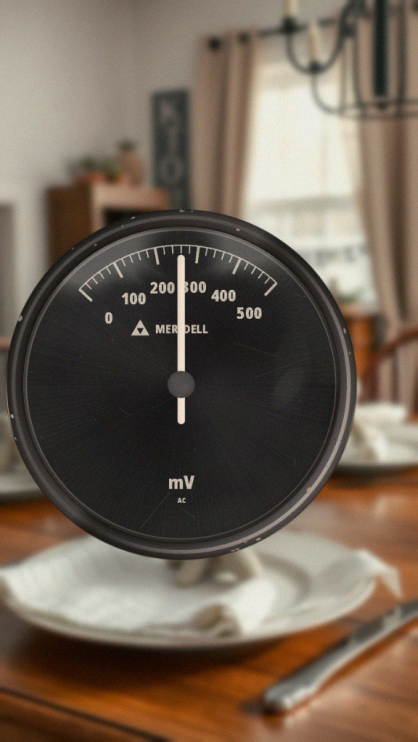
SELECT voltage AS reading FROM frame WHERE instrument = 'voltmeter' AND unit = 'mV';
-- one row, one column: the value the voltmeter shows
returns 260 mV
